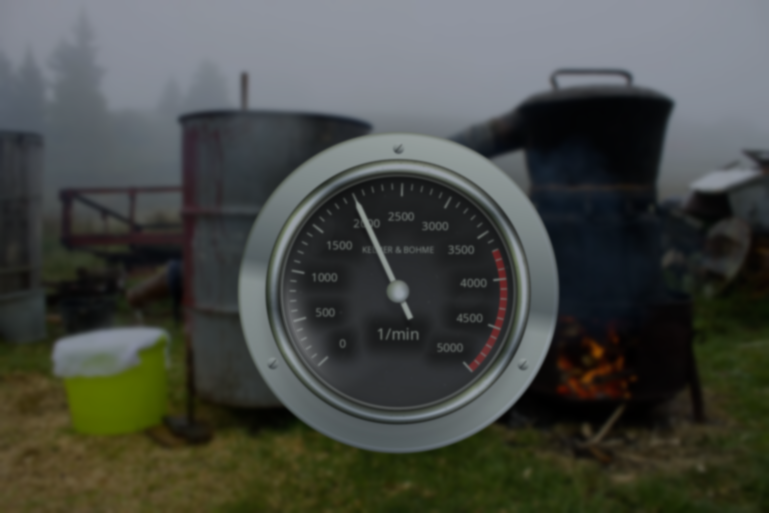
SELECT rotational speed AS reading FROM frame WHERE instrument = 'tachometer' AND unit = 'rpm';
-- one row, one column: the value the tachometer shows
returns 2000 rpm
